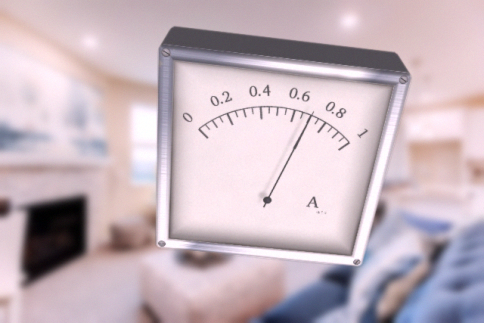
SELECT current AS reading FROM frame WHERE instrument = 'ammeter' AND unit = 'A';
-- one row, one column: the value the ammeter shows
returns 0.7 A
